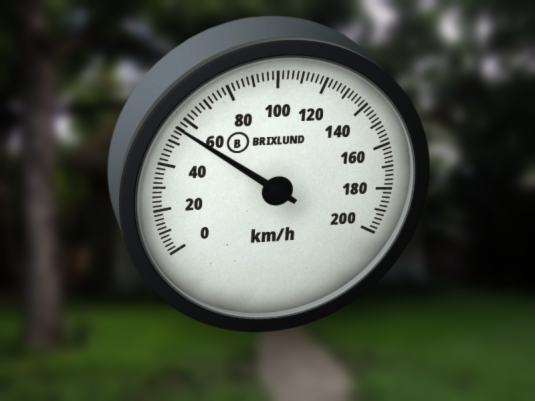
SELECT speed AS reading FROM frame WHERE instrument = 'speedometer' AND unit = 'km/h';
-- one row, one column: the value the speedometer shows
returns 56 km/h
